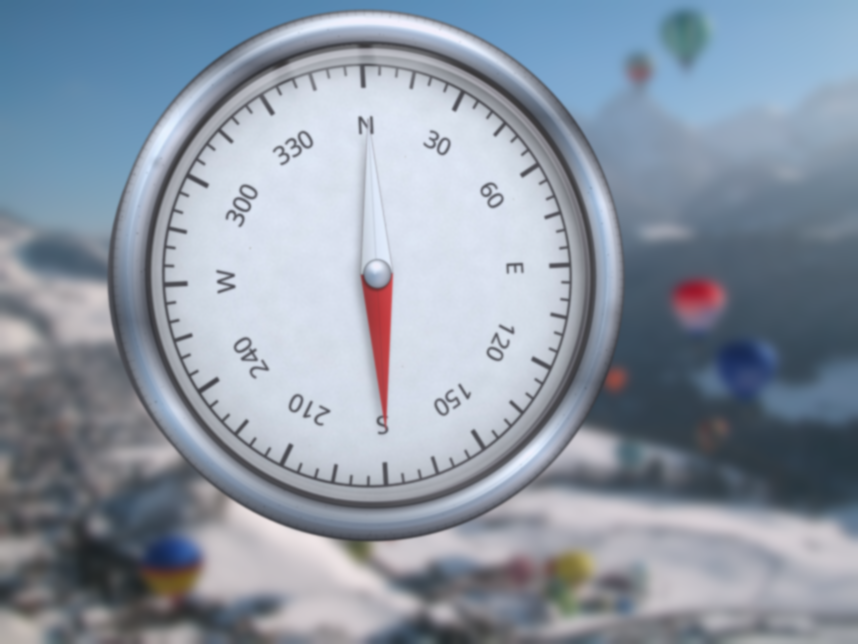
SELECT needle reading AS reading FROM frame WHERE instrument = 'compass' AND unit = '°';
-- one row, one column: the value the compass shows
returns 180 °
